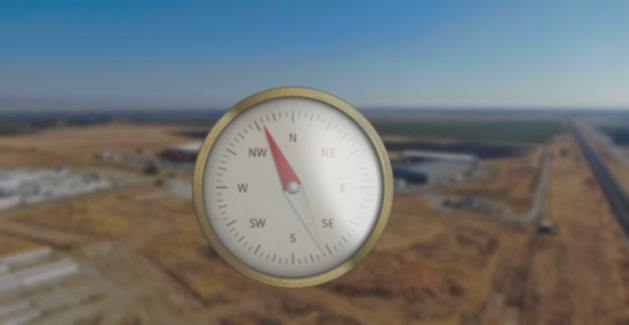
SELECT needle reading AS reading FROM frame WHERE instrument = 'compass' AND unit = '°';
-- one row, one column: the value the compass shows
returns 335 °
